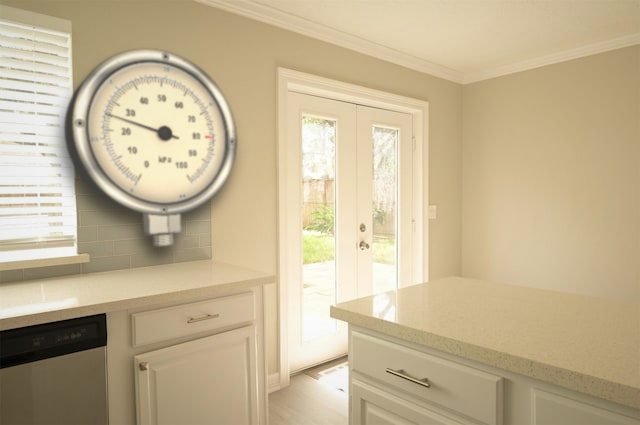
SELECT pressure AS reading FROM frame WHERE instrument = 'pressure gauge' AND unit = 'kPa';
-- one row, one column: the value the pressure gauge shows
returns 25 kPa
